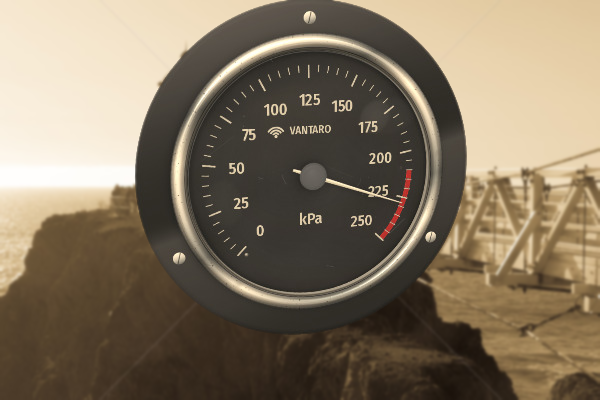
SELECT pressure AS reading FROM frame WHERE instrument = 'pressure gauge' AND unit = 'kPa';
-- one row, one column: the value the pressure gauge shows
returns 227.5 kPa
